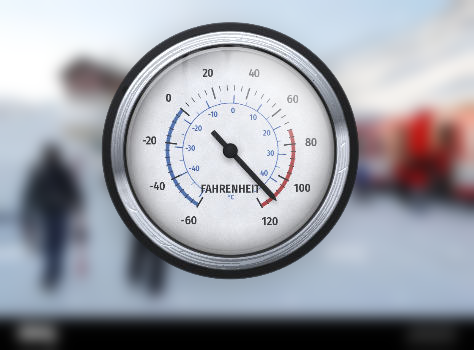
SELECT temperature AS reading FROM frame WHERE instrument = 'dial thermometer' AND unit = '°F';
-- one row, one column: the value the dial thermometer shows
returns 112 °F
